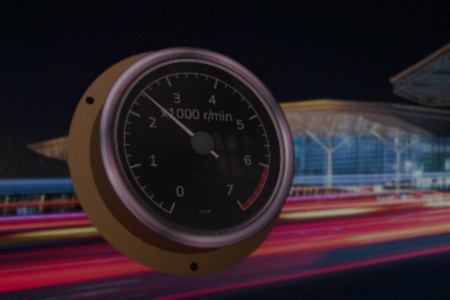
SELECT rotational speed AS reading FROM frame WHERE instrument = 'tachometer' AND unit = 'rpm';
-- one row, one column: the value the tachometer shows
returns 2400 rpm
